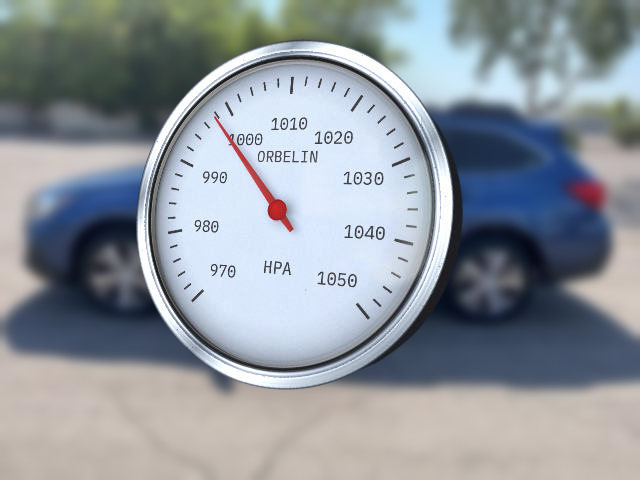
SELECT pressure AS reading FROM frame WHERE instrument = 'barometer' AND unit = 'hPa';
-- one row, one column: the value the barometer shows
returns 998 hPa
